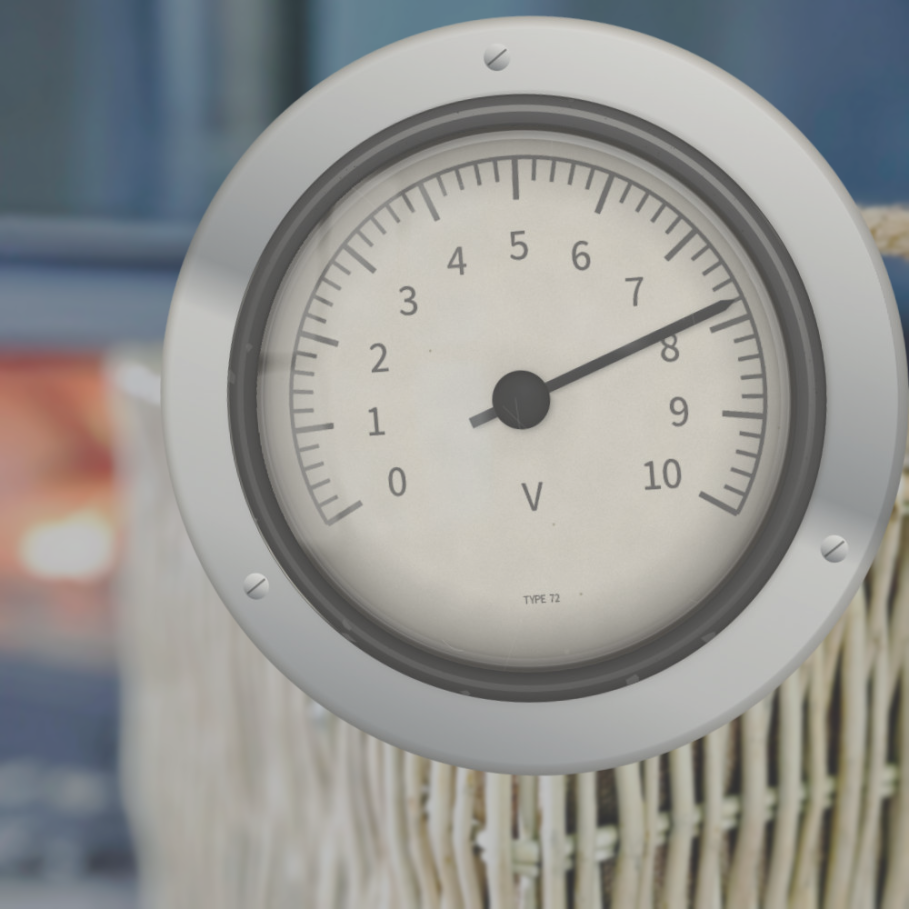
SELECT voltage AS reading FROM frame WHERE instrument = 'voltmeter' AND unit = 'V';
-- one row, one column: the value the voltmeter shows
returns 7.8 V
